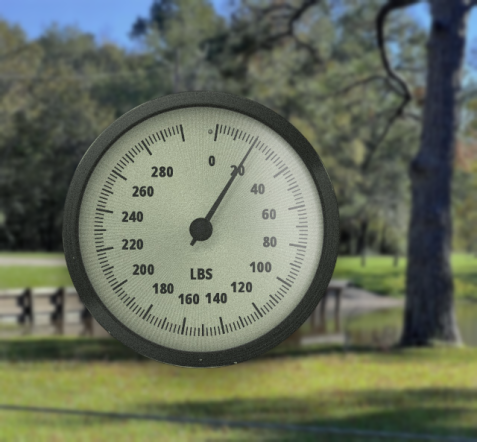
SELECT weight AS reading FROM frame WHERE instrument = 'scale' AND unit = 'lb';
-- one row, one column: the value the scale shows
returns 20 lb
